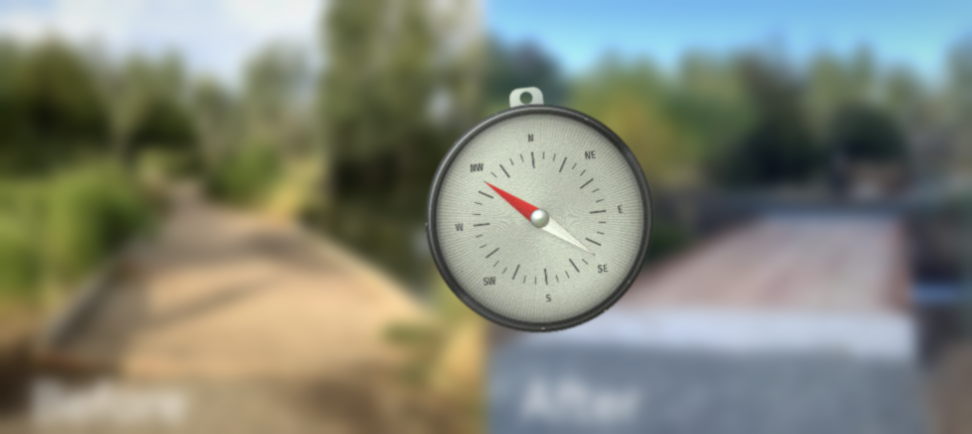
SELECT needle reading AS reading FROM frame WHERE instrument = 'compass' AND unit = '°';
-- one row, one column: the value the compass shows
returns 310 °
